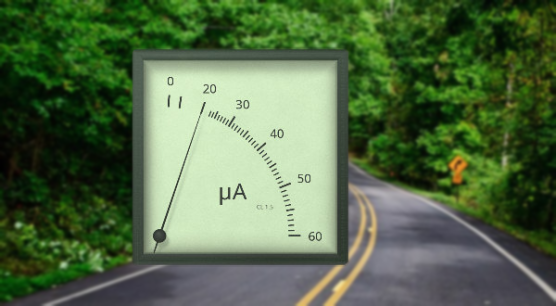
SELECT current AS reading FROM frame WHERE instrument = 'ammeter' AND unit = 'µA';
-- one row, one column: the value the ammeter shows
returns 20 µA
